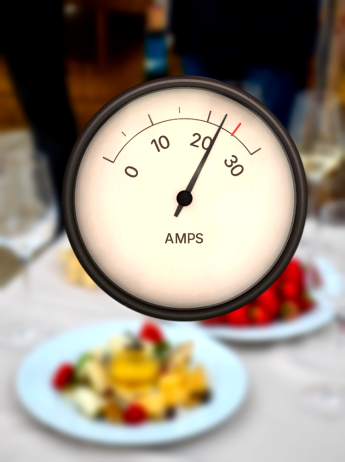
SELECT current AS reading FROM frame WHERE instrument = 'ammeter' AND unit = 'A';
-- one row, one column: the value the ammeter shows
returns 22.5 A
